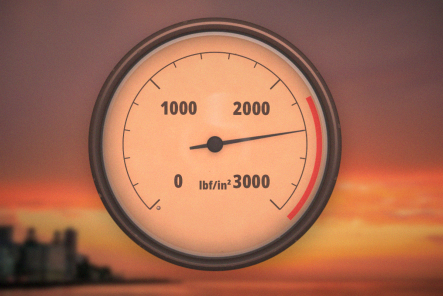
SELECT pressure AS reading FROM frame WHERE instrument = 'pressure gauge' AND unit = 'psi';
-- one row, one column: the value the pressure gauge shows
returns 2400 psi
